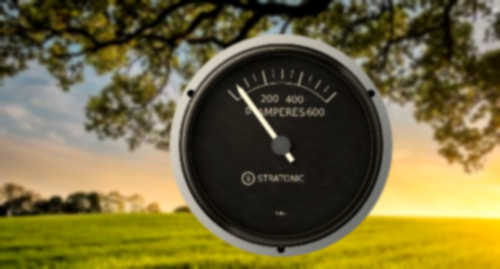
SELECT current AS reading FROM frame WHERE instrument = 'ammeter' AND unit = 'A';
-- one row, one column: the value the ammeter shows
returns 50 A
